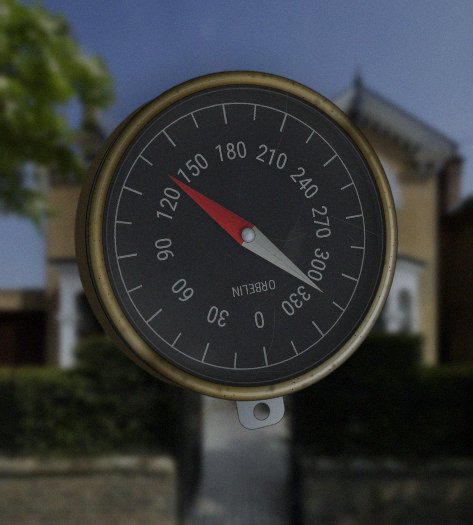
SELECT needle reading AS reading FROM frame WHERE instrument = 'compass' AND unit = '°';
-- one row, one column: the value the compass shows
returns 135 °
